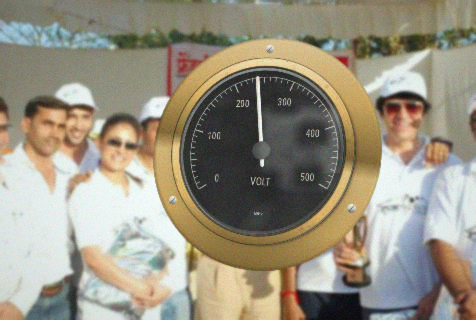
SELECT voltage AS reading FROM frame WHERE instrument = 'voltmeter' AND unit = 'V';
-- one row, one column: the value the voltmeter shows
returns 240 V
